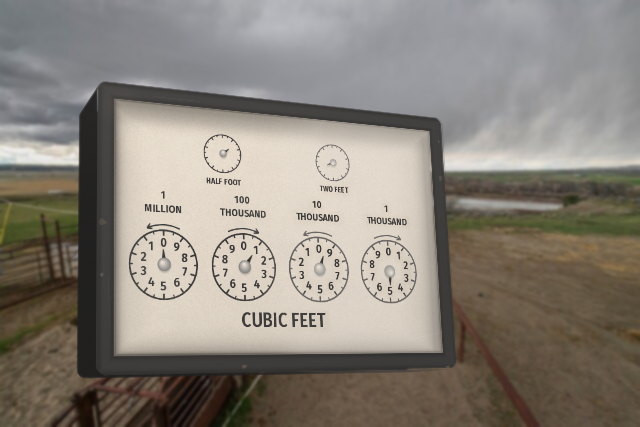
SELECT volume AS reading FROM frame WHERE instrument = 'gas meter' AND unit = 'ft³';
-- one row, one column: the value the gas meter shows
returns 9500 ft³
